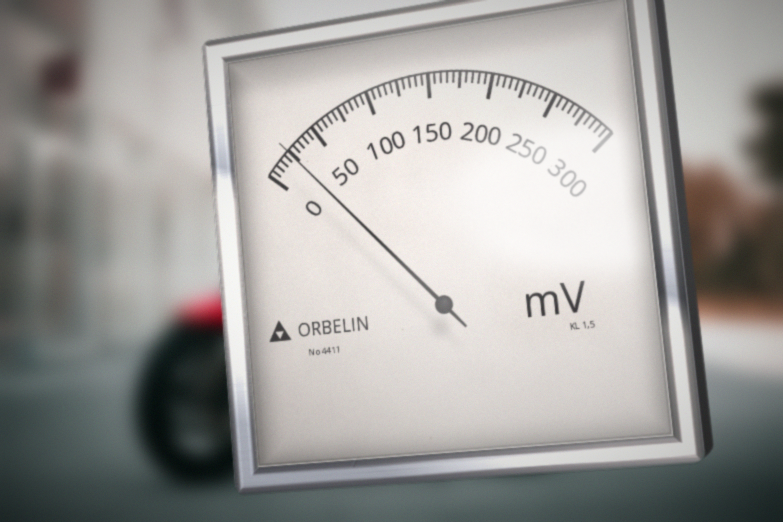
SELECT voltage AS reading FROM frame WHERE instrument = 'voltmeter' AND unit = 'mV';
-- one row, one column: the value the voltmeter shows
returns 25 mV
